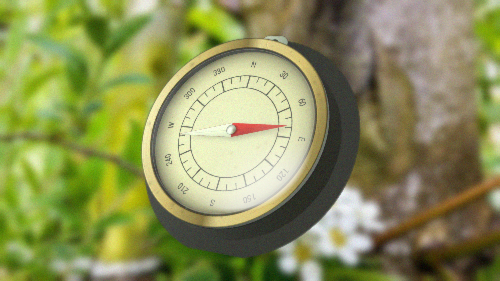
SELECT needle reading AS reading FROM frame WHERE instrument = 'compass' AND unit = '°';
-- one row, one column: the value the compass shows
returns 80 °
